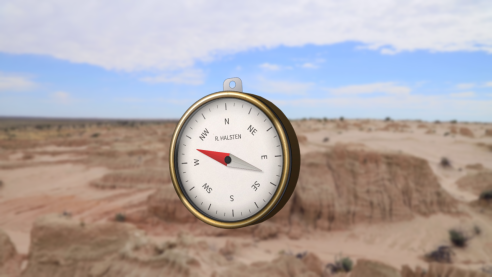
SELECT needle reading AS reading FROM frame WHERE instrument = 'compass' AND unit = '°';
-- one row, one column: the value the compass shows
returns 290 °
